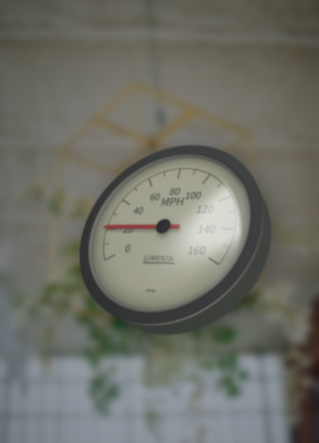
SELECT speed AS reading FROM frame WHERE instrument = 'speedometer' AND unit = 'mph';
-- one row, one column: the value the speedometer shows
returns 20 mph
